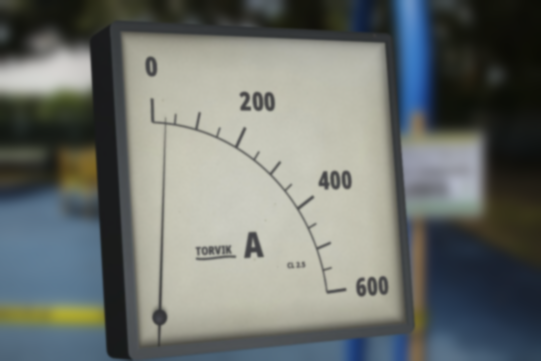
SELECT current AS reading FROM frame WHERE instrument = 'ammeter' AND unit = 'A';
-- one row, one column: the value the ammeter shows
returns 25 A
